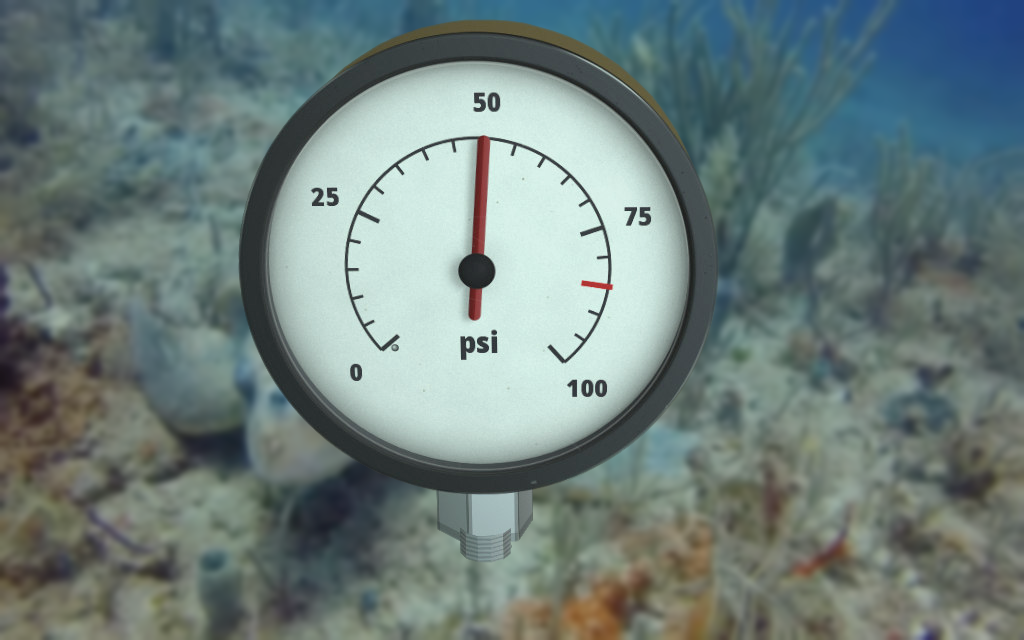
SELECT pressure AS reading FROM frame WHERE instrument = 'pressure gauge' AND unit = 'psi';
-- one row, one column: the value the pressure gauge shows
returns 50 psi
